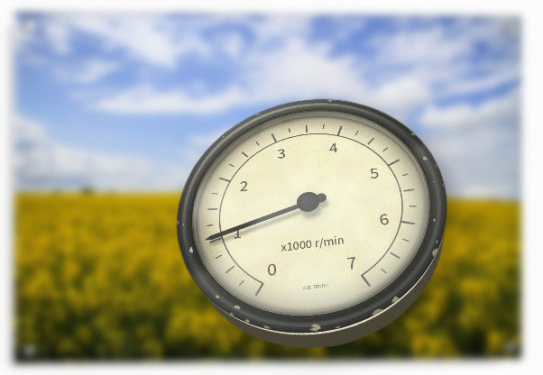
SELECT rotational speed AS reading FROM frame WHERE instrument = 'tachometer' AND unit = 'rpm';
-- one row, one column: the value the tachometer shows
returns 1000 rpm
